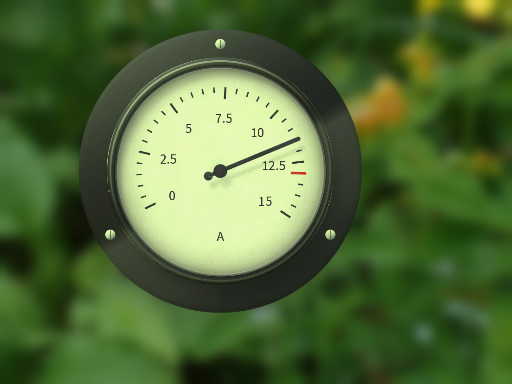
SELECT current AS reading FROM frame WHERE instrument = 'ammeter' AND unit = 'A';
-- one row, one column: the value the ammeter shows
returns 11.5 A
